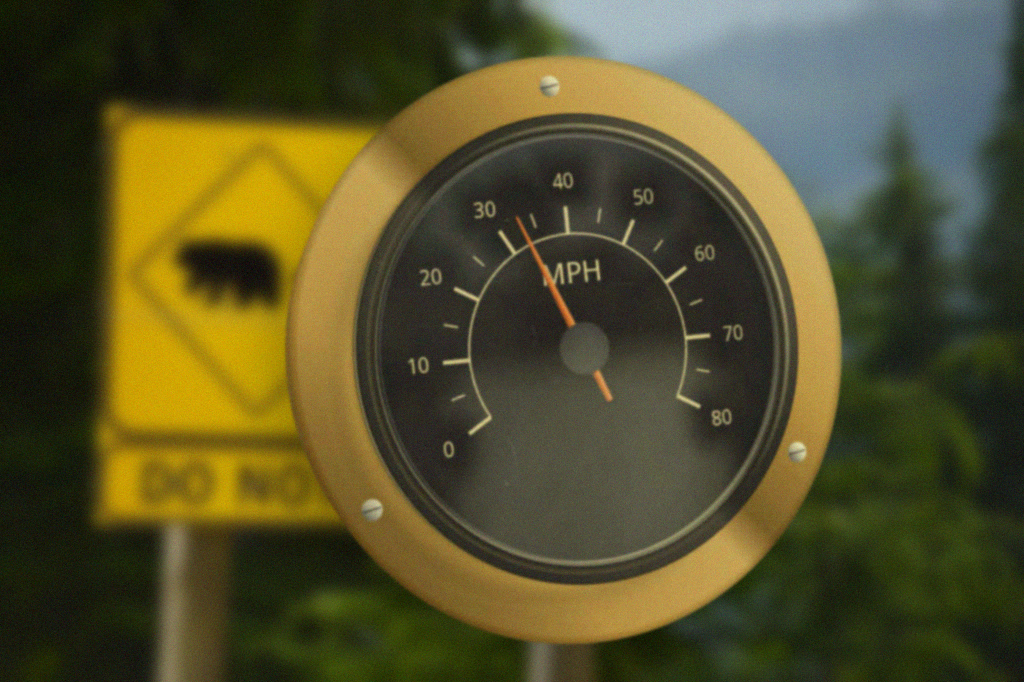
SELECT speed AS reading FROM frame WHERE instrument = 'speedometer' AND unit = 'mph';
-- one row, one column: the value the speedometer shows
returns 32.5 mph
